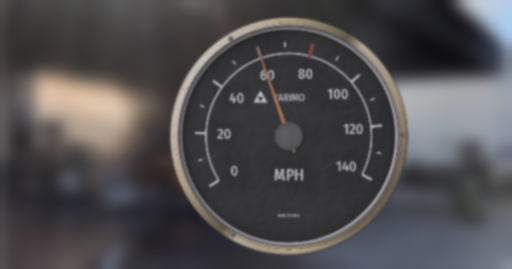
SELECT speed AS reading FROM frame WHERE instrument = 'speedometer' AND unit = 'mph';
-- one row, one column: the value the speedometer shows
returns 60 mph
